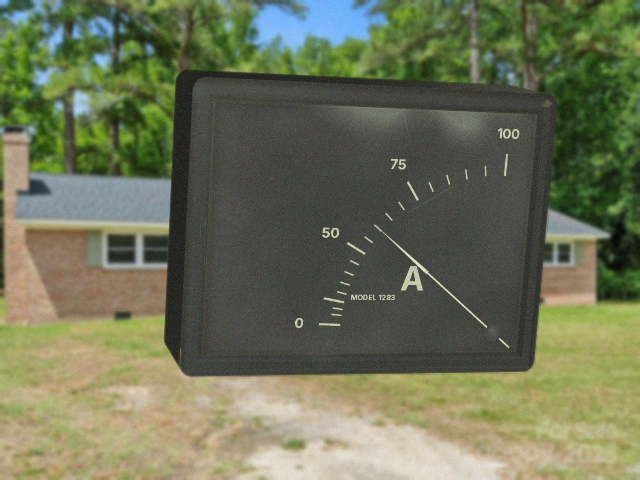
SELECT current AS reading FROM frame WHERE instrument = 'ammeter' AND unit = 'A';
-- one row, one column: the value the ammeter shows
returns 60 A
